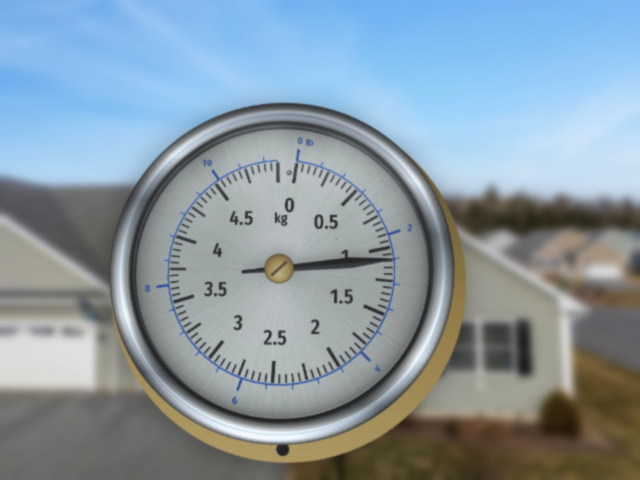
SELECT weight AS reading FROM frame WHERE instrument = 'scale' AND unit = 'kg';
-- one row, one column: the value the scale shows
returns 1.1 kg
